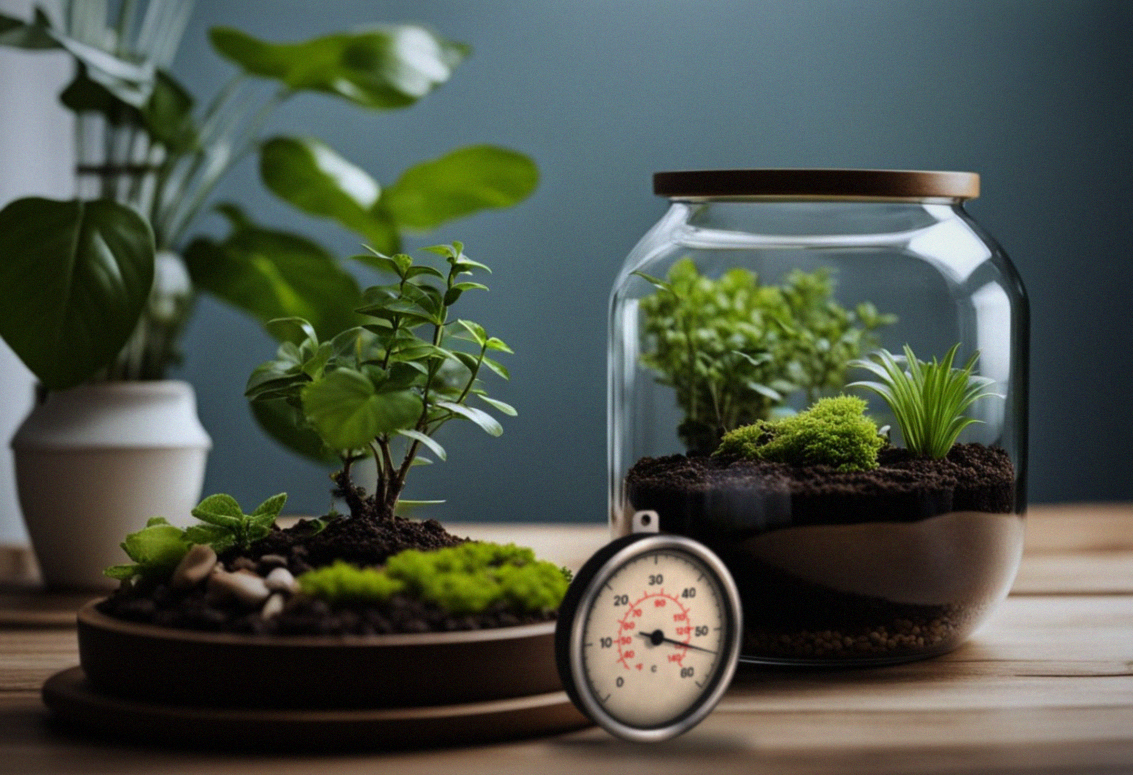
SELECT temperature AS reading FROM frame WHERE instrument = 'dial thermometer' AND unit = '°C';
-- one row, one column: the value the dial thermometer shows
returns 54 °C
